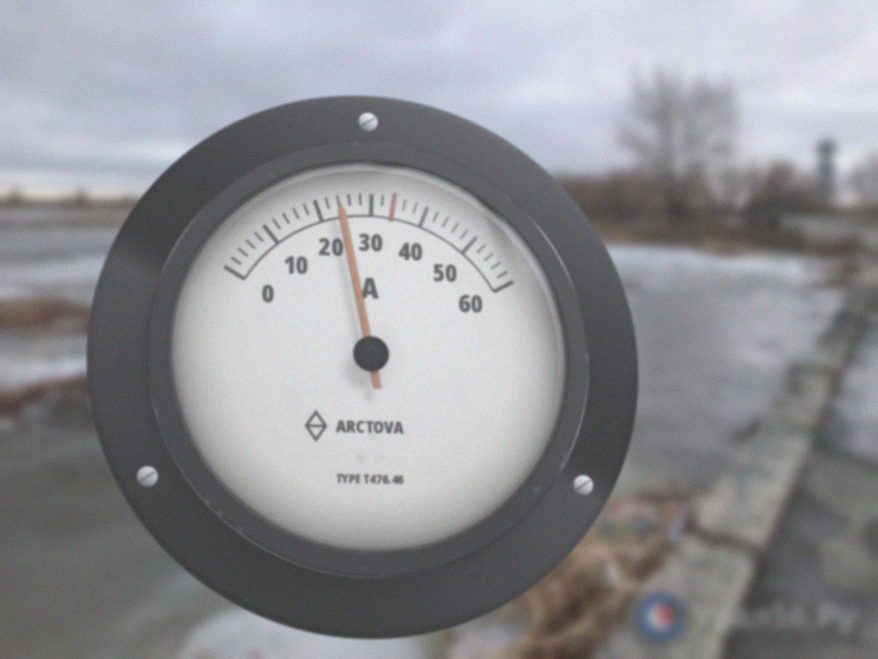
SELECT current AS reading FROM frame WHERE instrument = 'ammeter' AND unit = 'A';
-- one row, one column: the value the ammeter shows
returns 24 A
